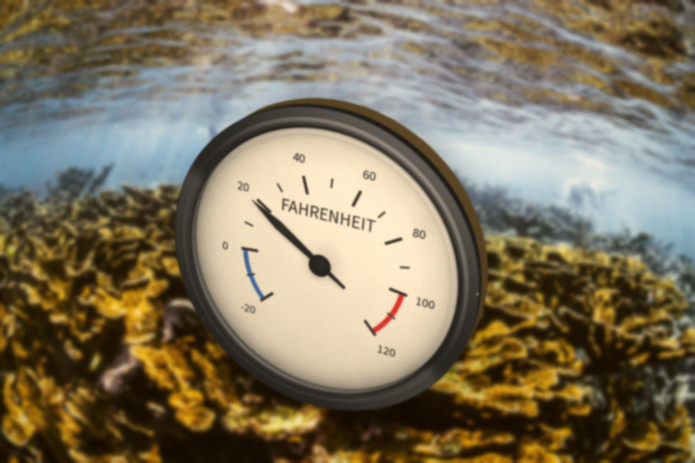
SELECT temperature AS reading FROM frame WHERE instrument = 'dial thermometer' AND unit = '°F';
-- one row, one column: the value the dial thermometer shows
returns 20 °F
